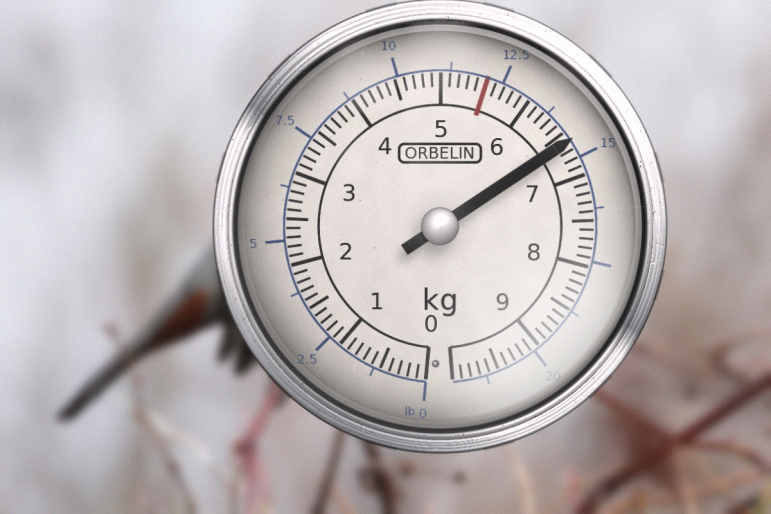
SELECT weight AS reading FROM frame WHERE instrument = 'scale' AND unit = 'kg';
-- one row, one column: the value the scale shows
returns 6.6 kg
